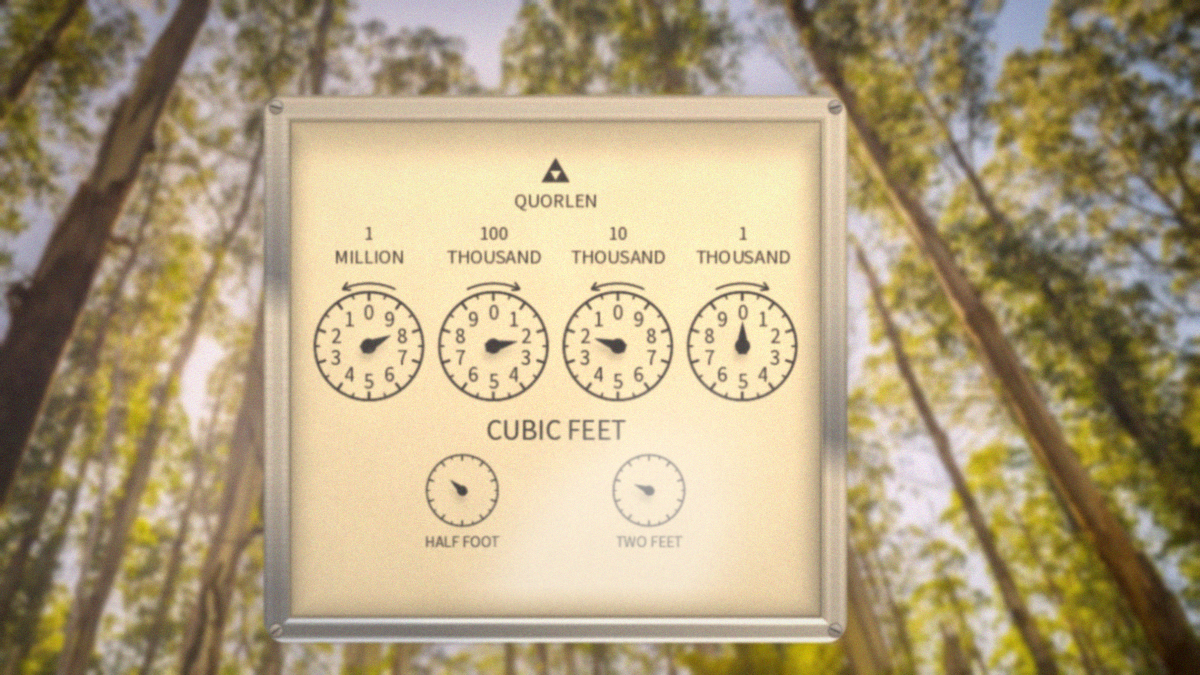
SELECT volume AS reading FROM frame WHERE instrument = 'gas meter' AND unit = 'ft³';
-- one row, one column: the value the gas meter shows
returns 822000 ft³
